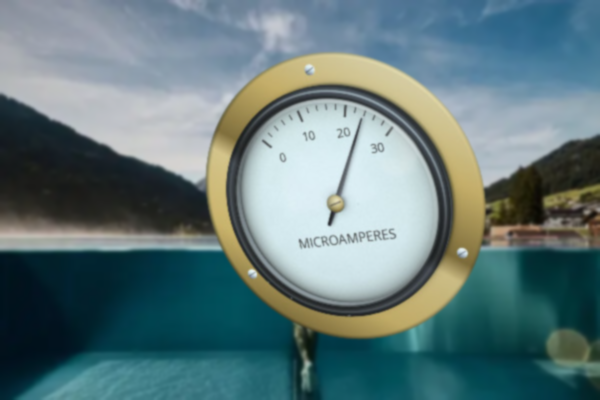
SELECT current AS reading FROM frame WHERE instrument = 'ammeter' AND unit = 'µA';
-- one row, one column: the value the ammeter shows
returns 24 µA
